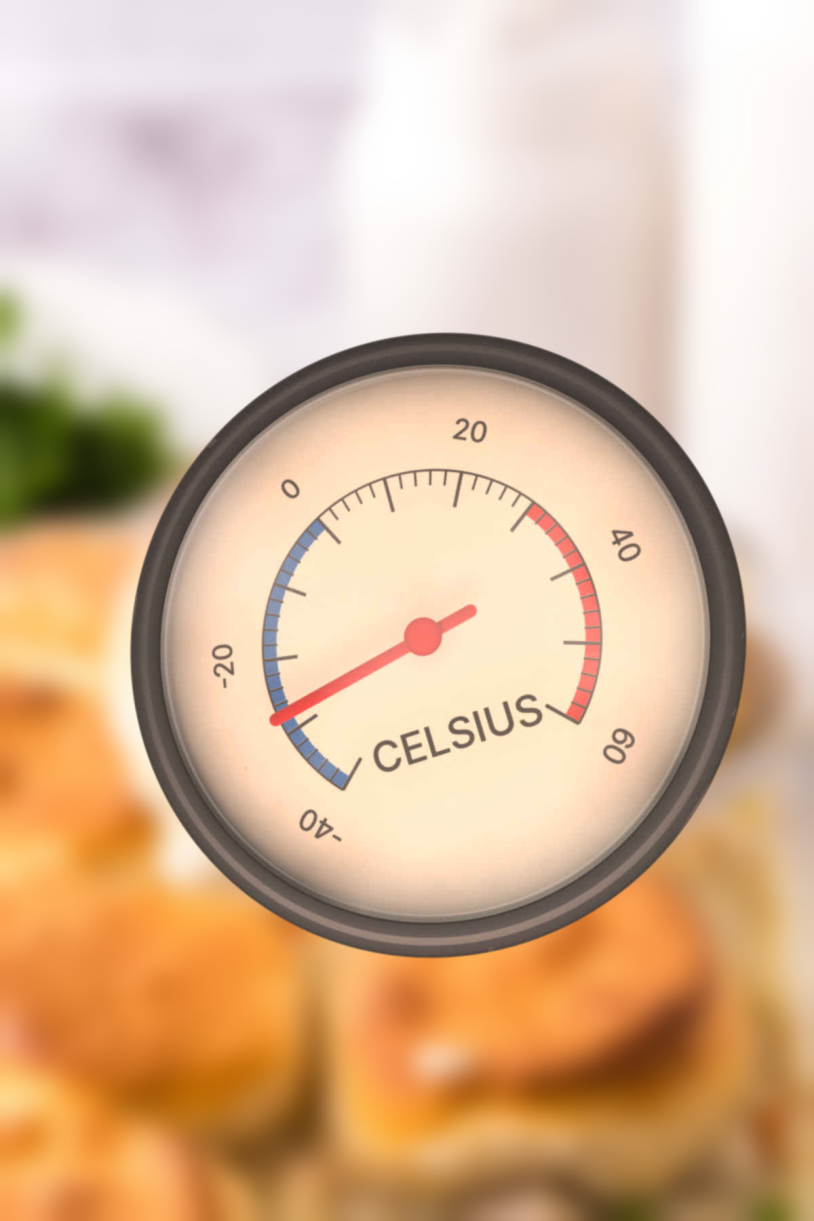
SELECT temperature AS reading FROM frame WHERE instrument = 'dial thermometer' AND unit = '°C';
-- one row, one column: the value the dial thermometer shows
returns -28 °C
